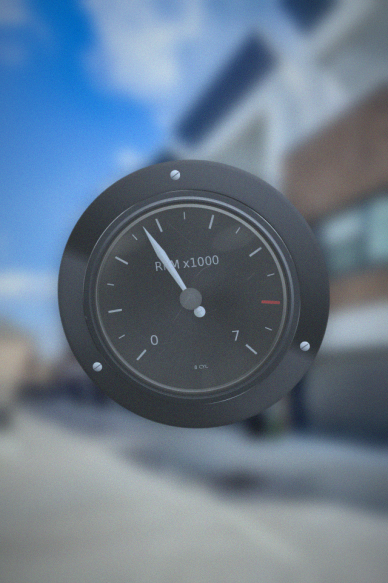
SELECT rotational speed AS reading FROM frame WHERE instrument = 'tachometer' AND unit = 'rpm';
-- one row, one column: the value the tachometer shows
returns 2750 rpm
